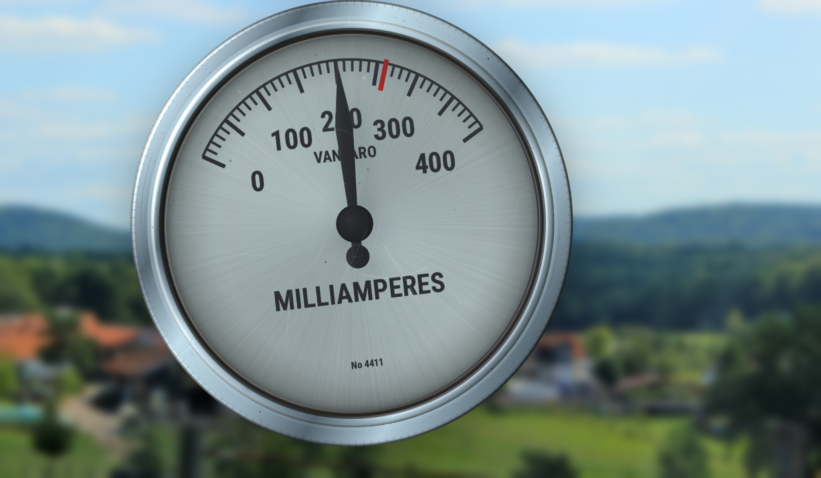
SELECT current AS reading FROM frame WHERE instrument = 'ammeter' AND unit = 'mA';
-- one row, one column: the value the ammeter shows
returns 200 mA
